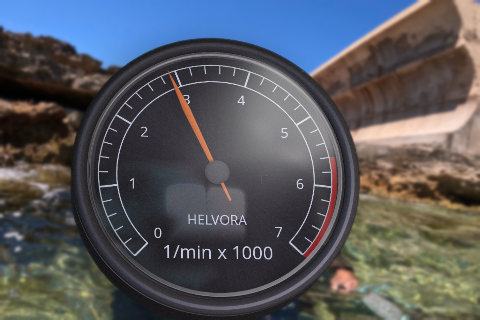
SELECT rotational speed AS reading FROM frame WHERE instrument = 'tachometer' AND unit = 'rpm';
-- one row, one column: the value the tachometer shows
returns 2900 rpm
